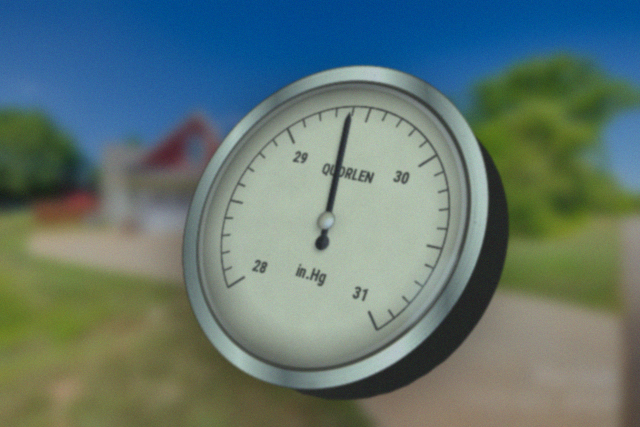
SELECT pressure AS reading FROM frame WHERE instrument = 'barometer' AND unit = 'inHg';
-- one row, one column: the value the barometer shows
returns 29.4 inHg
